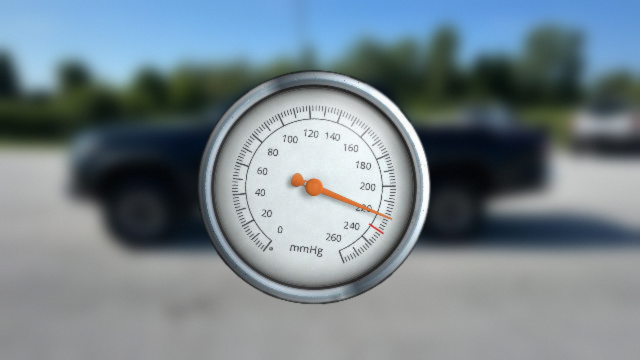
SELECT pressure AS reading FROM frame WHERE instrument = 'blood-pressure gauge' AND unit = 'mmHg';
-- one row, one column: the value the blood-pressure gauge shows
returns 220 mmHg
